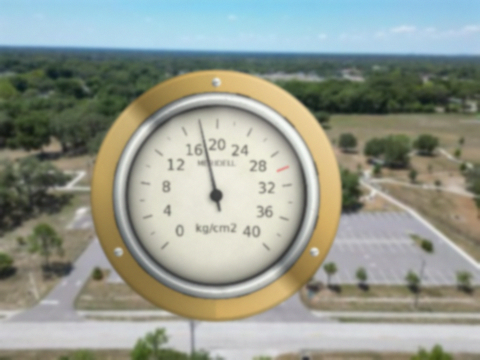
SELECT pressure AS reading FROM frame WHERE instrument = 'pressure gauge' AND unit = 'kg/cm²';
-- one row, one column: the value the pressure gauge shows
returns 18 kg/cm²
